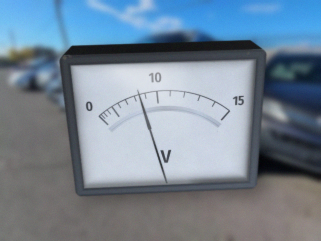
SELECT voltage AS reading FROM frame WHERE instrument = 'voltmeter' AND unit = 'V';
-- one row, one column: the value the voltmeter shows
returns 8.5 V
